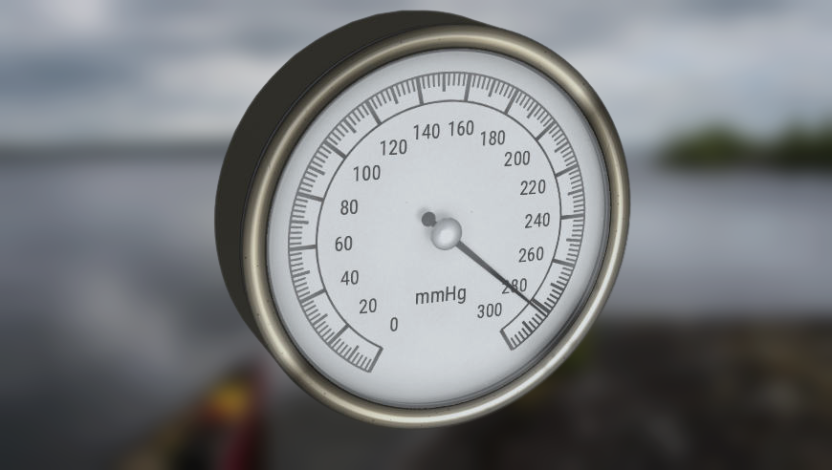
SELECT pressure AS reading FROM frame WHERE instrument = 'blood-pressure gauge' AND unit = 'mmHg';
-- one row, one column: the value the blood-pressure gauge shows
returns 282 mmHg
